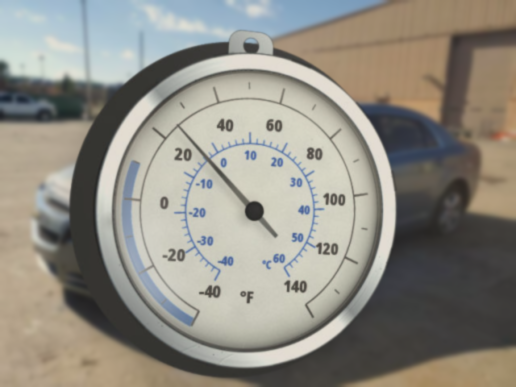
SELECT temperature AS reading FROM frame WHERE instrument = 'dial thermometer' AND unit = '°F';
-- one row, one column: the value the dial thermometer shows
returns 25 °F
